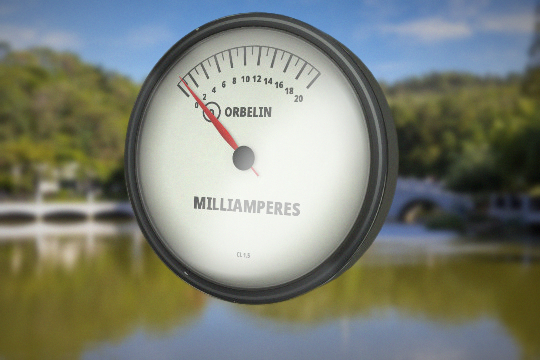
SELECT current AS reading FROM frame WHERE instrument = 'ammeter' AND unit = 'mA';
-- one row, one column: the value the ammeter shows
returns 1 mA
